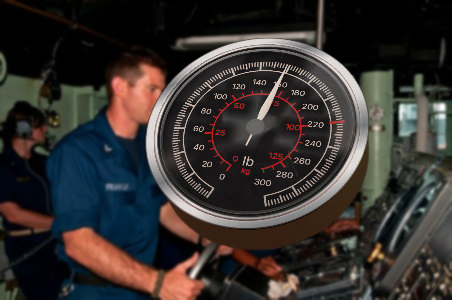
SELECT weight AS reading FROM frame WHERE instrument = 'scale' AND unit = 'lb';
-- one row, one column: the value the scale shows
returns 160 lb
